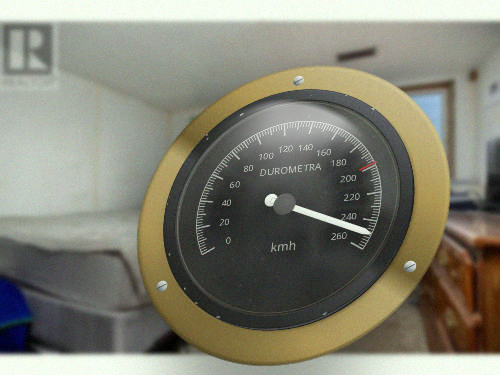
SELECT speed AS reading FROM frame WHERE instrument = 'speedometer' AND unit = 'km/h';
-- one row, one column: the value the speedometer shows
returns 250 km/h
